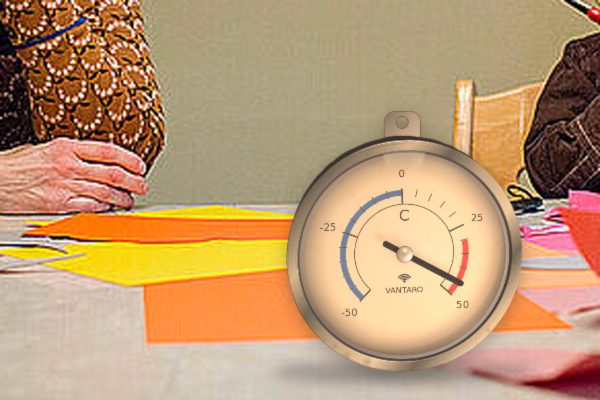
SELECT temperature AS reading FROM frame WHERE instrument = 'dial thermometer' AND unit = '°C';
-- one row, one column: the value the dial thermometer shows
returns 45 °C
